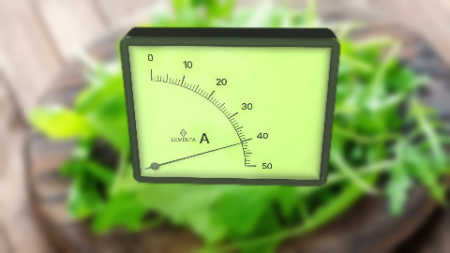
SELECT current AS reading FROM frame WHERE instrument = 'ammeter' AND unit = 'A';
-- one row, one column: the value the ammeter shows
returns 40 A
